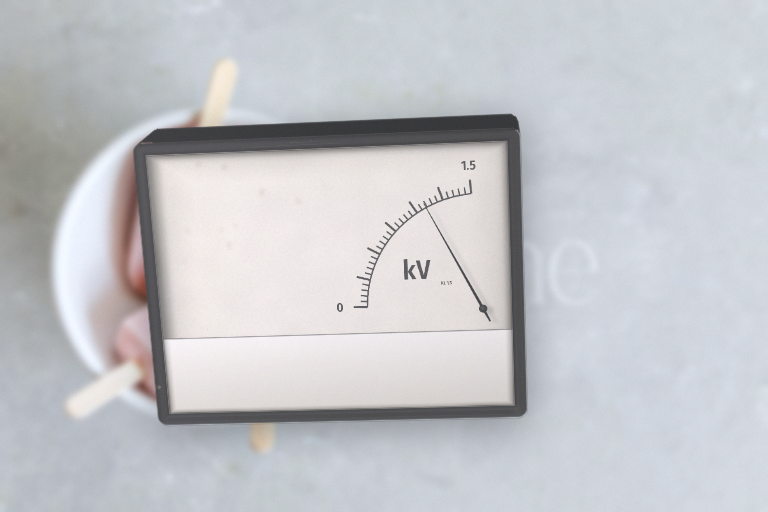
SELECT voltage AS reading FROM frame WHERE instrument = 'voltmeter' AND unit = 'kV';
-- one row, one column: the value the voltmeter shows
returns 1.1 kV
